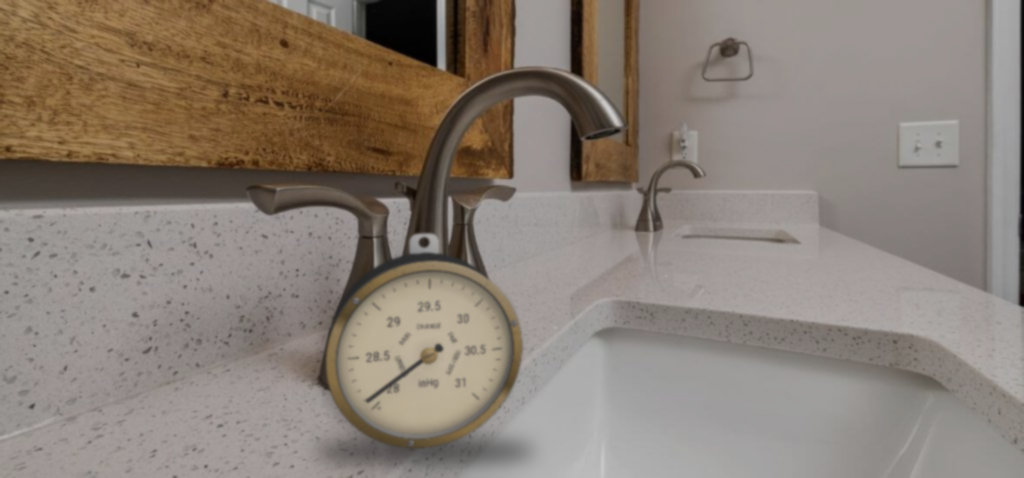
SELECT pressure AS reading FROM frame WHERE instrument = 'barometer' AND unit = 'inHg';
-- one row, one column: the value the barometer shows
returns 28.1 inHg
